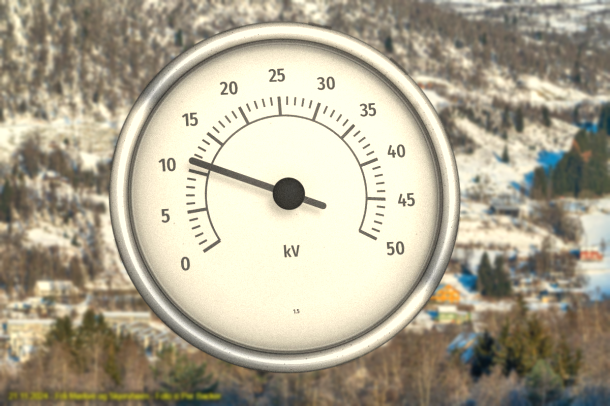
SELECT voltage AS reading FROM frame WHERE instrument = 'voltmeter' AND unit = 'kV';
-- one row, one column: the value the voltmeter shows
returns 11 kV
